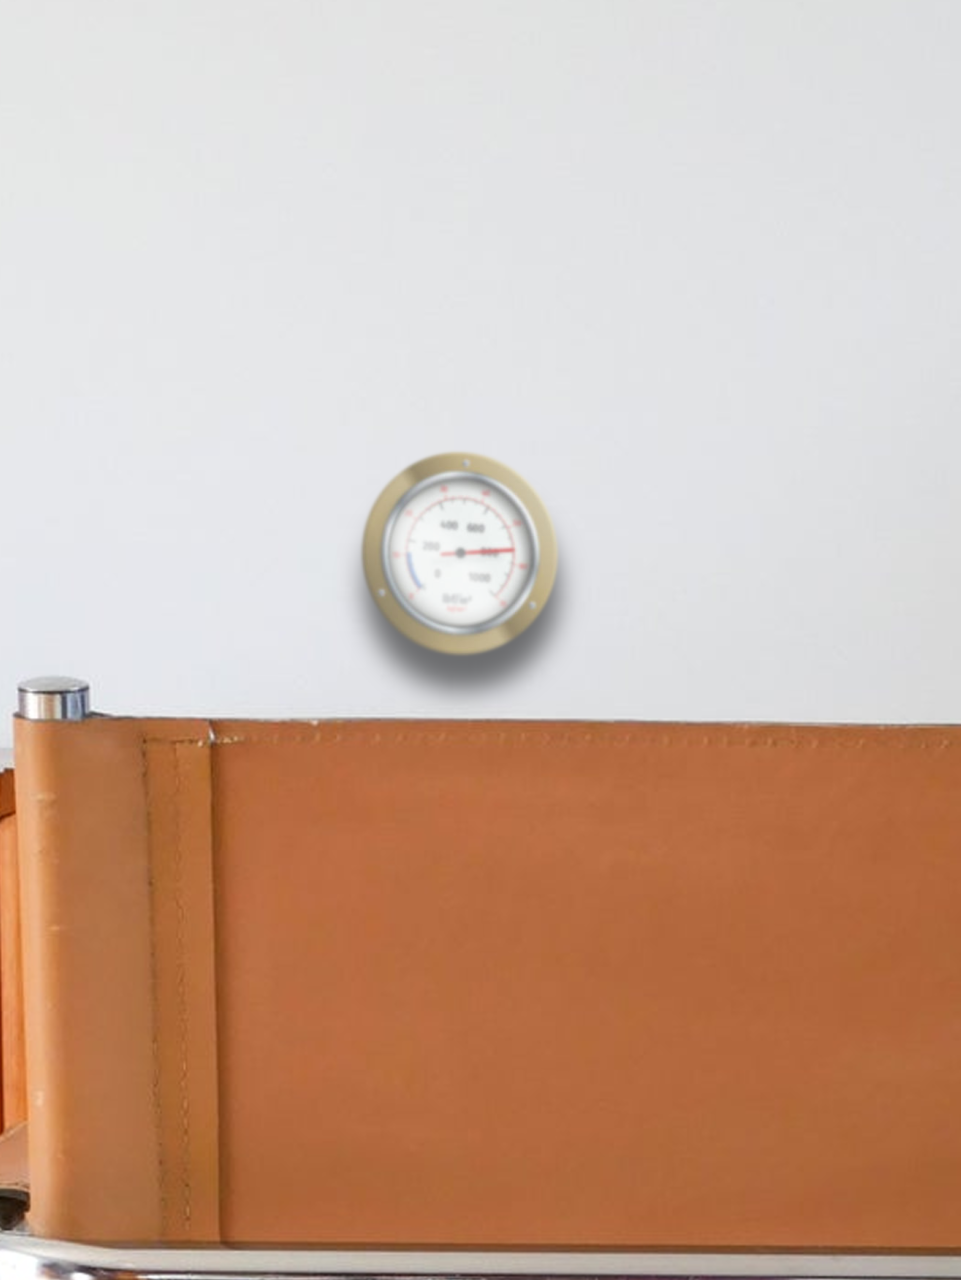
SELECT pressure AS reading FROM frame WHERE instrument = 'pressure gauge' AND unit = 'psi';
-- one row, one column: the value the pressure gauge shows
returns 800 psi
